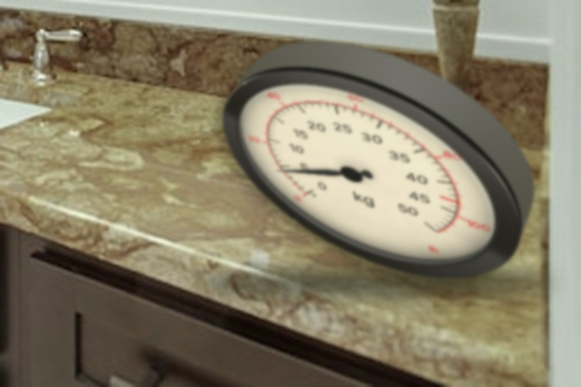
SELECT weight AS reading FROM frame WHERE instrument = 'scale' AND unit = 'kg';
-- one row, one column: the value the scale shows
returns 5 kg
